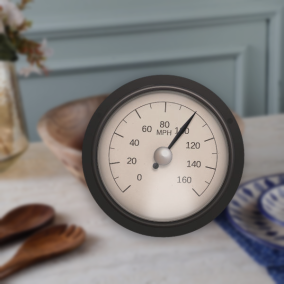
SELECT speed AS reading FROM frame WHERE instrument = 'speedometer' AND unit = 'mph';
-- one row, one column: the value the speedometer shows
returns 100 mph
